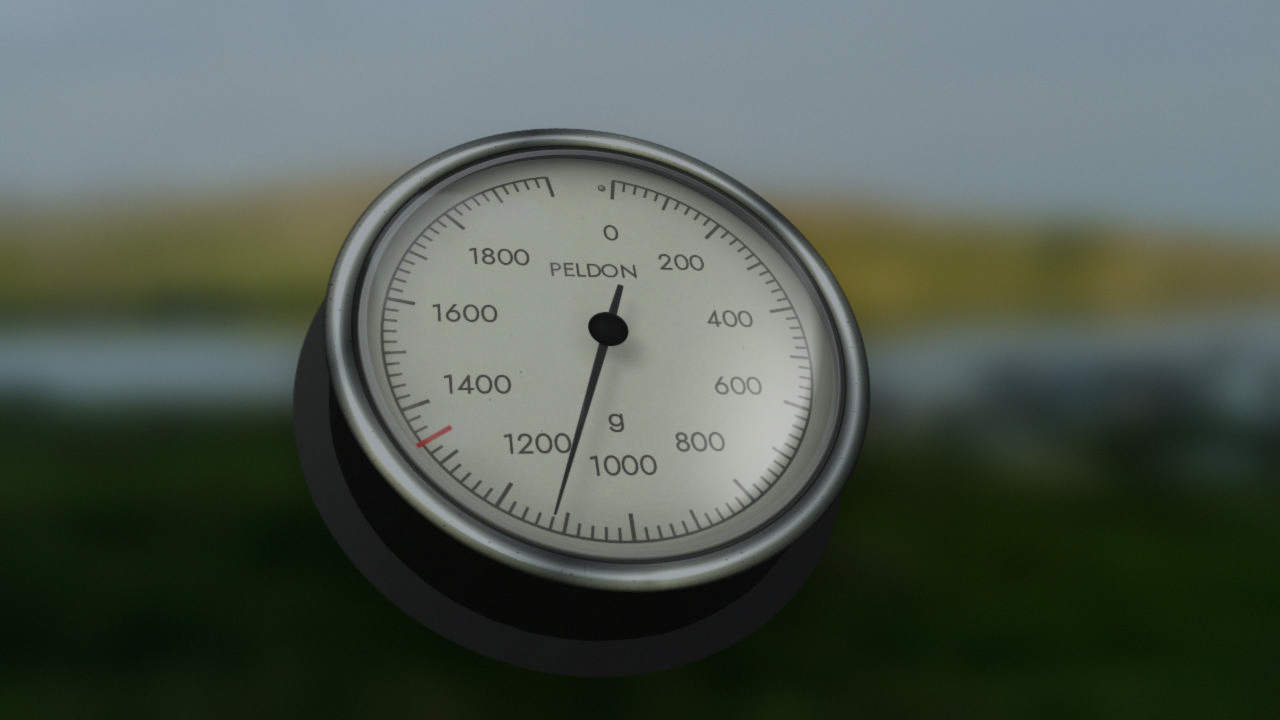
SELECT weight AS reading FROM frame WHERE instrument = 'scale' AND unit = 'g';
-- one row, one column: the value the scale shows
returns 1120 g
